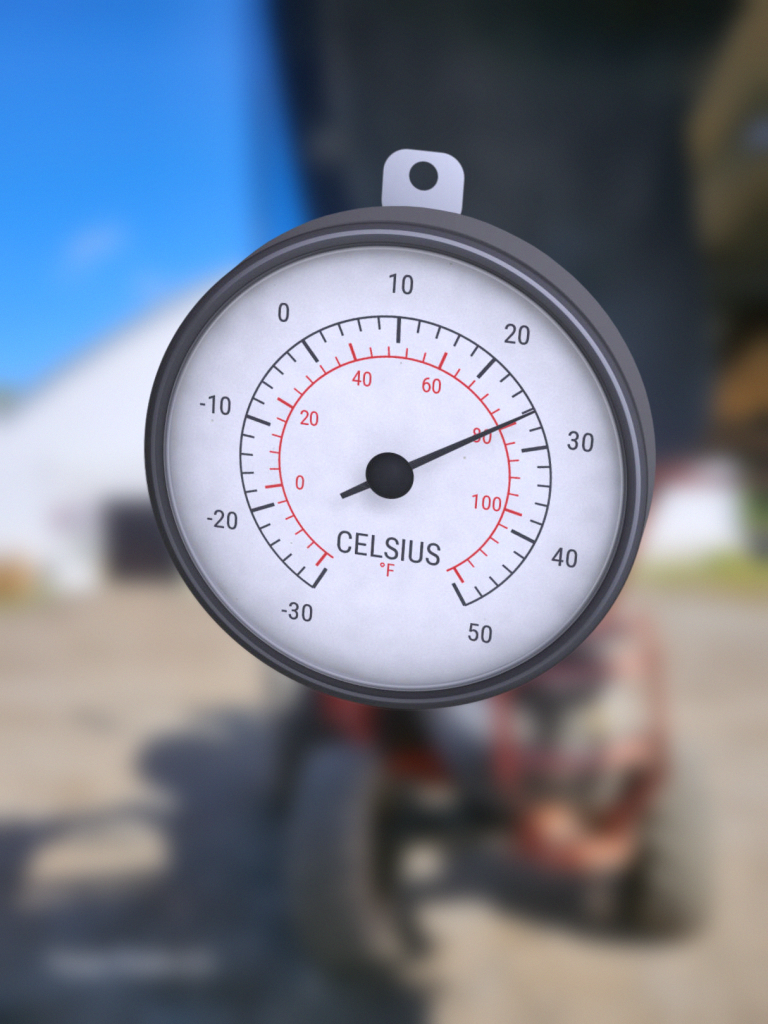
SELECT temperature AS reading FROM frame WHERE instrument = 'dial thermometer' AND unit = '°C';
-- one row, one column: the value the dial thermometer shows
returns 26 °C
